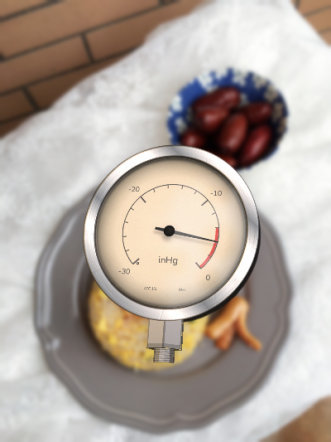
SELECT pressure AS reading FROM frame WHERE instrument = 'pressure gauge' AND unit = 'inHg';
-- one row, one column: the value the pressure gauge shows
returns -4 inHg
